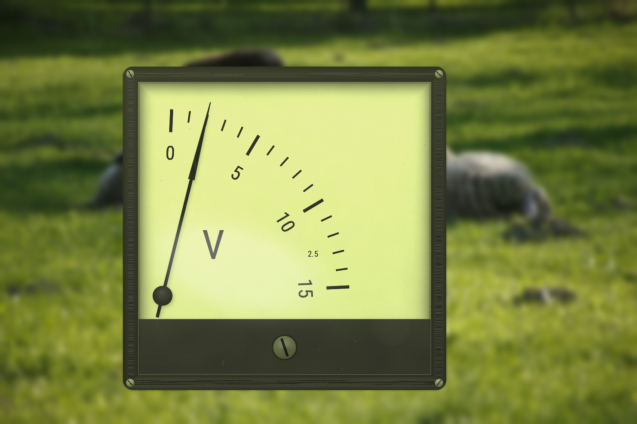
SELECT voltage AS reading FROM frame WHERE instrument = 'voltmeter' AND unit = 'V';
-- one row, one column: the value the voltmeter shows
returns 2 V
